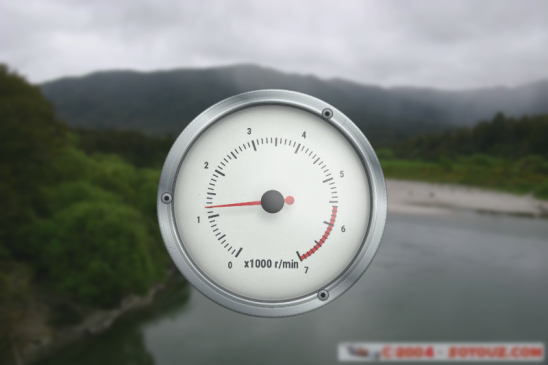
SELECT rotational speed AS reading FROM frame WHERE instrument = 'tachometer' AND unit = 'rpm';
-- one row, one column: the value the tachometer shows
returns 1200 rpm
